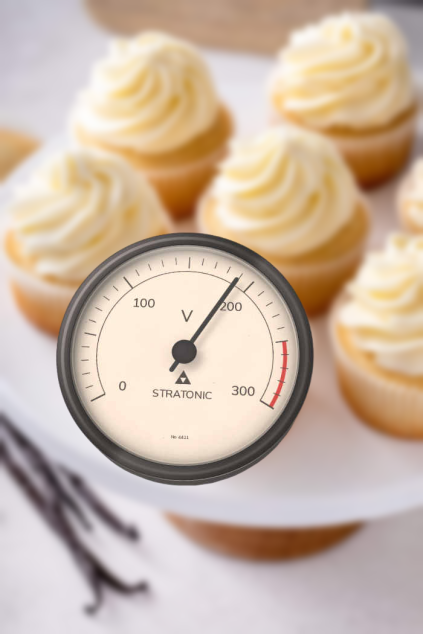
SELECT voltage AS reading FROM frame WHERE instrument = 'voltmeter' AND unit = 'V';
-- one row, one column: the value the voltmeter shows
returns 190 V
